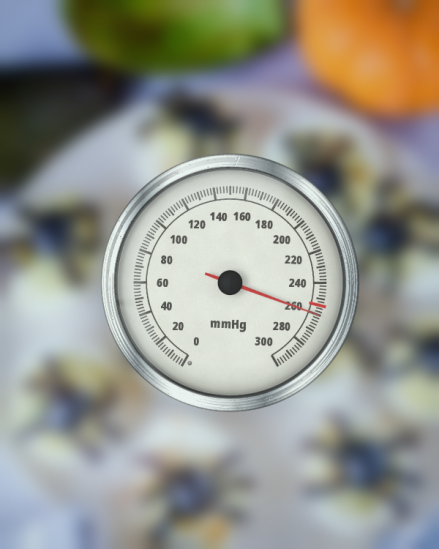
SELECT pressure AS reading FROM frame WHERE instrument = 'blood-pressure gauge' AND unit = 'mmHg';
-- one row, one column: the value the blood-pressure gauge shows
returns 260 mmHg
